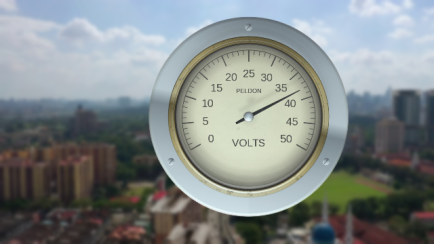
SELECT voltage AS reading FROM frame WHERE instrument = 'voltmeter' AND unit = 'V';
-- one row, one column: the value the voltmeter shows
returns 38 V
